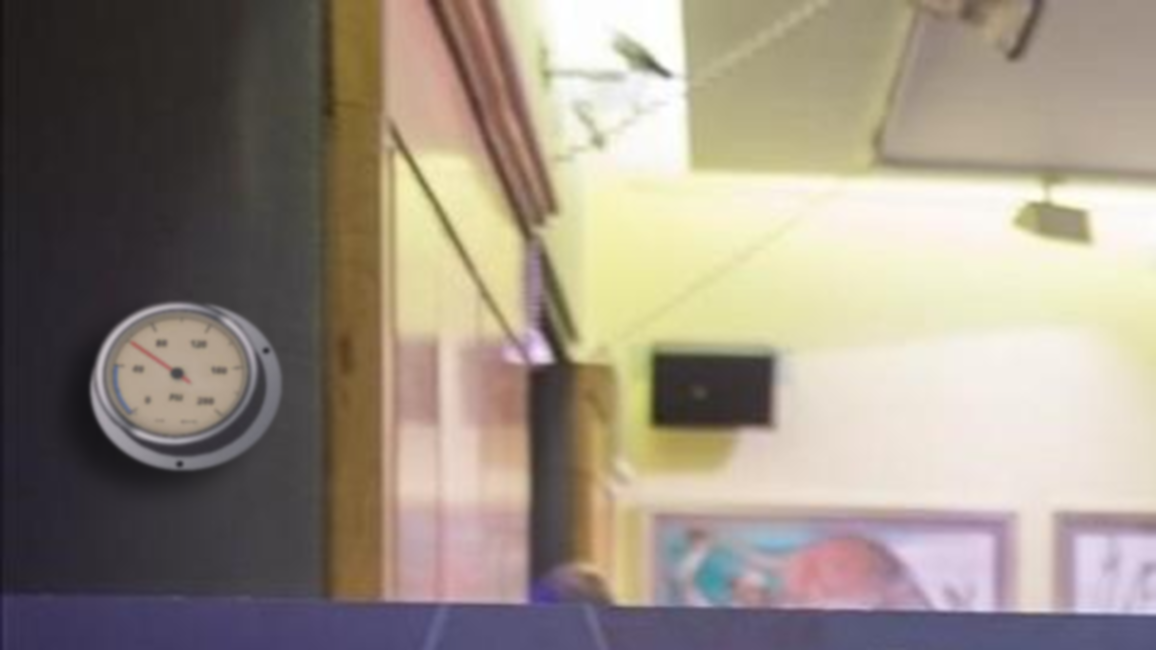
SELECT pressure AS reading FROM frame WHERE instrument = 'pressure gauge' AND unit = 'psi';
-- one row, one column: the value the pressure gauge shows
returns 60 psi
